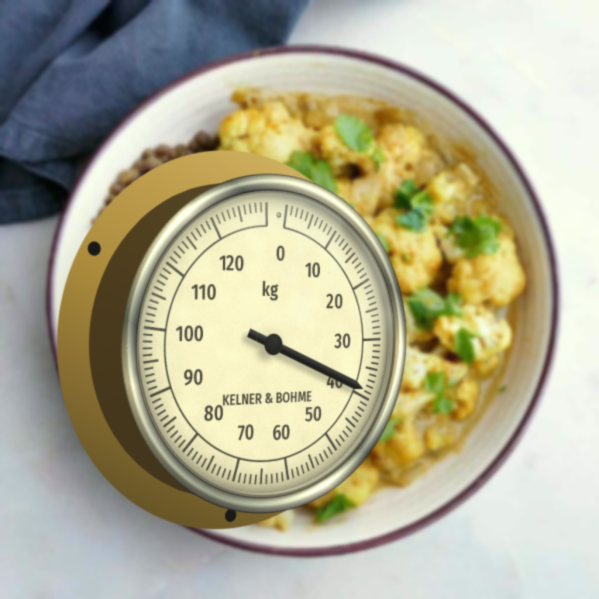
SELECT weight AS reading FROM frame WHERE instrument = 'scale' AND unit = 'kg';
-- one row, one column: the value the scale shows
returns 39 kg
